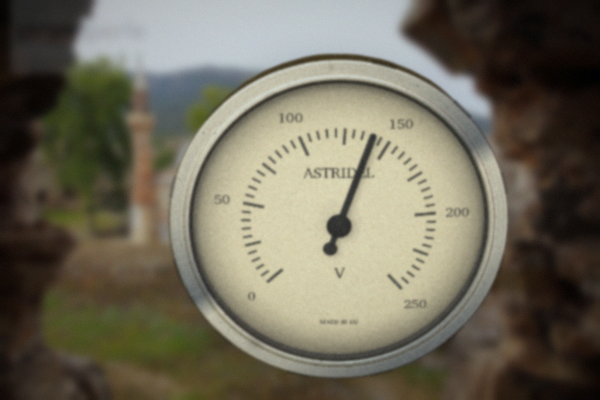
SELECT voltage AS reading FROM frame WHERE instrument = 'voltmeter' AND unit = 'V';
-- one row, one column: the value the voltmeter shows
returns 140 V
